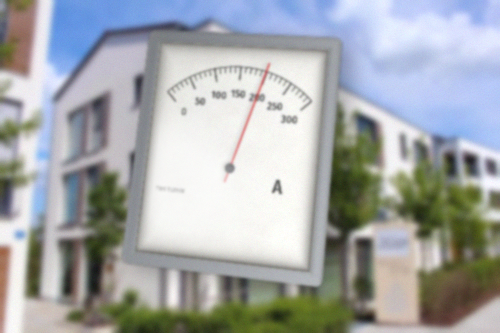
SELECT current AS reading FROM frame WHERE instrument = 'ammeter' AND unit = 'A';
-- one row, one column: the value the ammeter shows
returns 200 A
